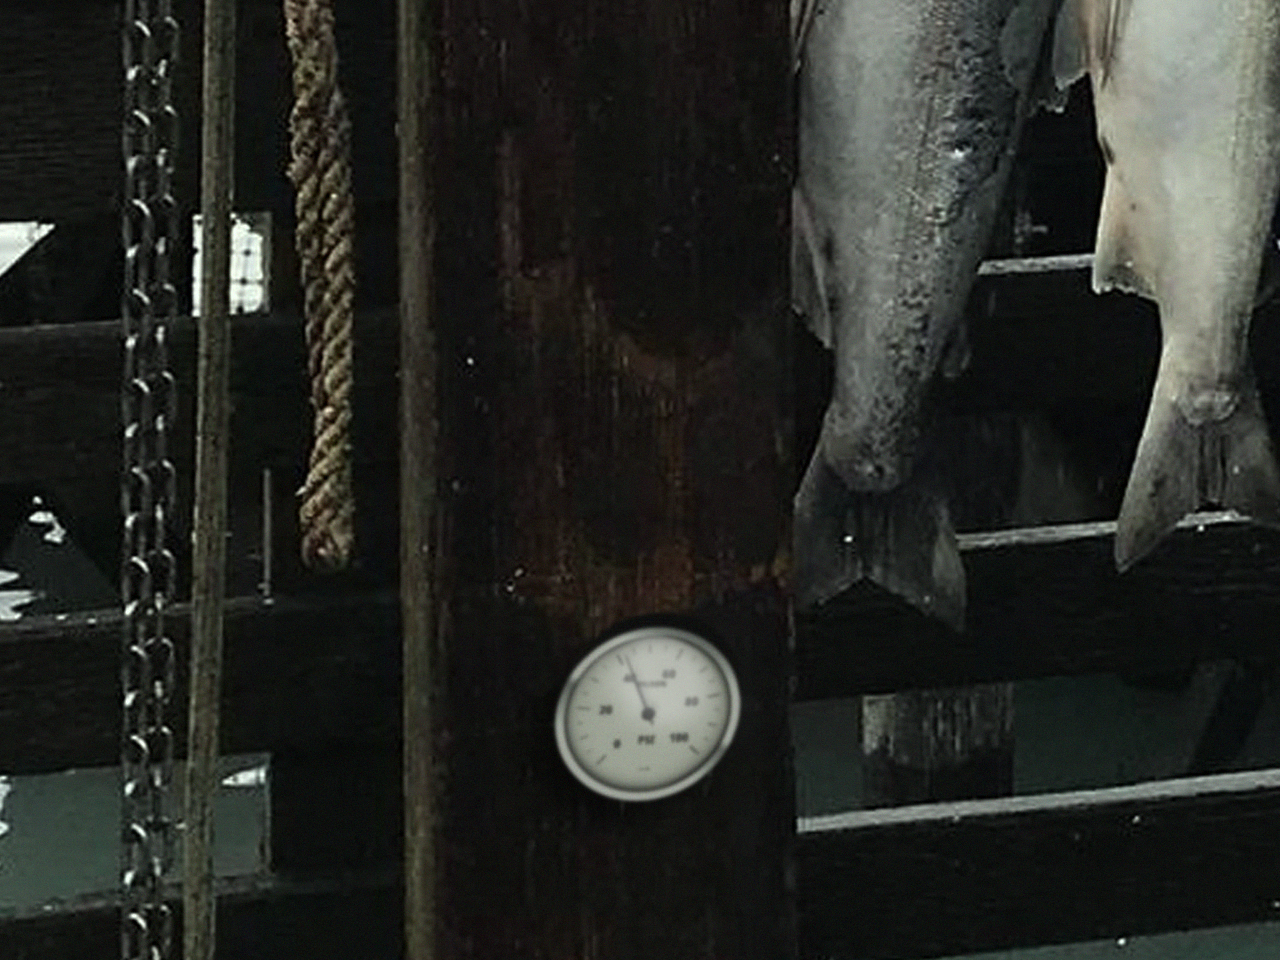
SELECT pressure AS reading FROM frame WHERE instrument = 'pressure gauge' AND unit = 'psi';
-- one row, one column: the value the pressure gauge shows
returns 42.5 psi
